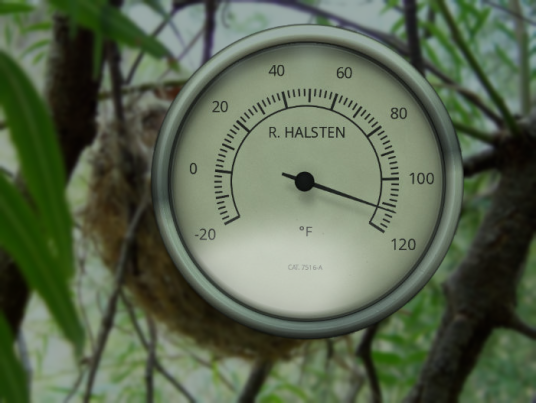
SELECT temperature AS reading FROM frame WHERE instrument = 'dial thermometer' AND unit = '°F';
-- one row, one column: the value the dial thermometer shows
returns 112 °F
